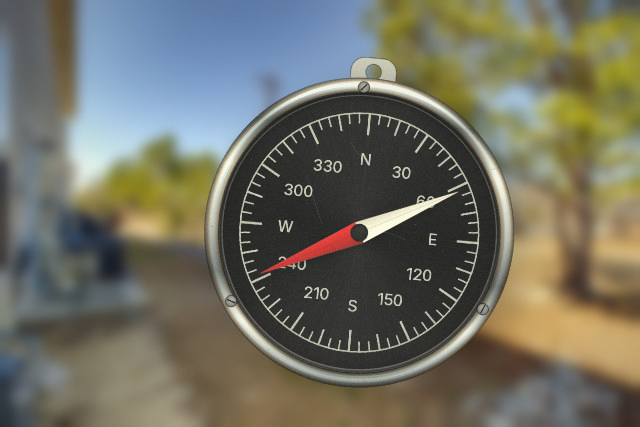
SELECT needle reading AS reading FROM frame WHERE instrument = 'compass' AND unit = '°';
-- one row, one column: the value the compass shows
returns 242.5 °
